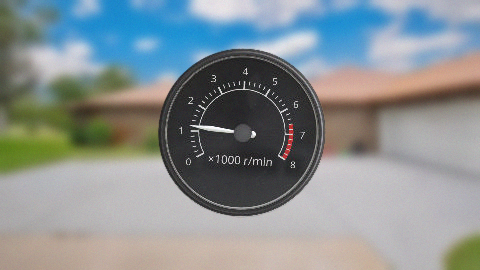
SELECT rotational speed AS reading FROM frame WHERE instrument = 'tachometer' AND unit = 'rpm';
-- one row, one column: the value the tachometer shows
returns 1200 rpm
